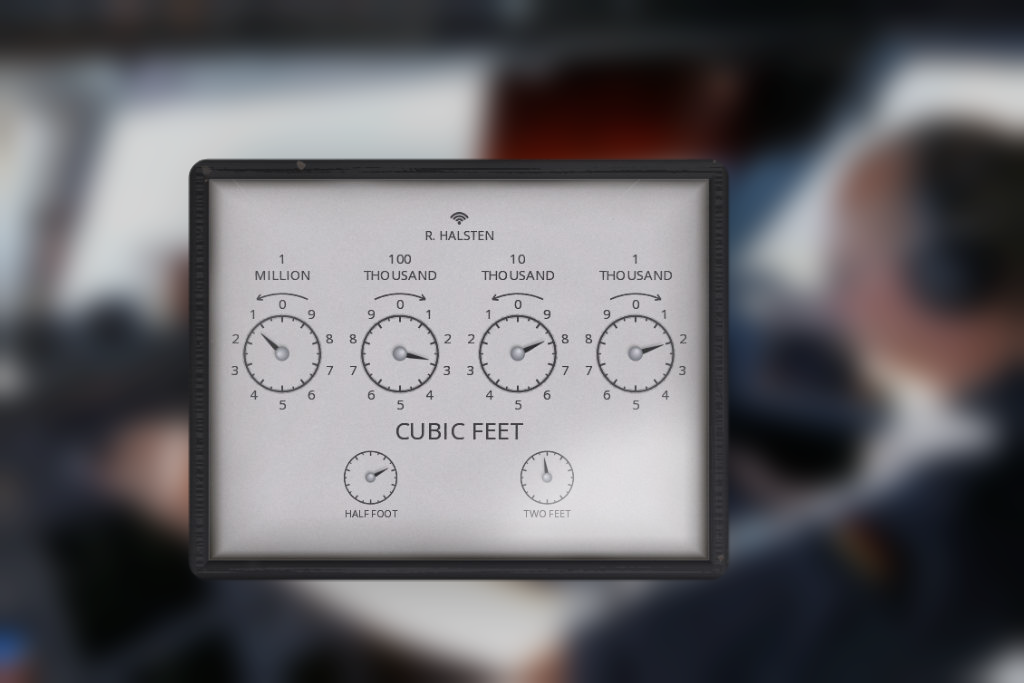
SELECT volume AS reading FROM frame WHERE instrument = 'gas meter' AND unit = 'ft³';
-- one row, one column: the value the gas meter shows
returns 128200 ft³
